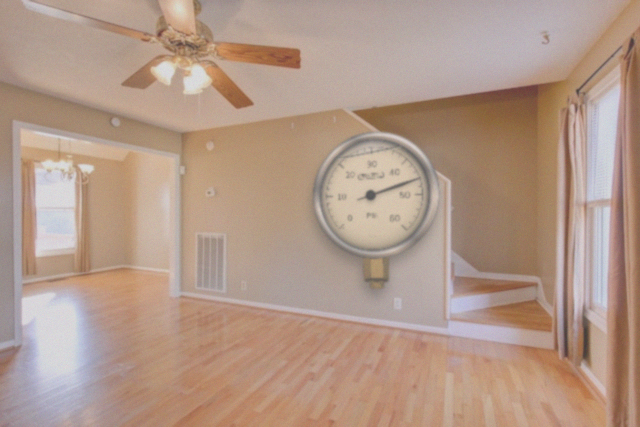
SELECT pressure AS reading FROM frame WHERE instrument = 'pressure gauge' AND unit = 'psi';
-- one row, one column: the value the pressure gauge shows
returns 46 psi
